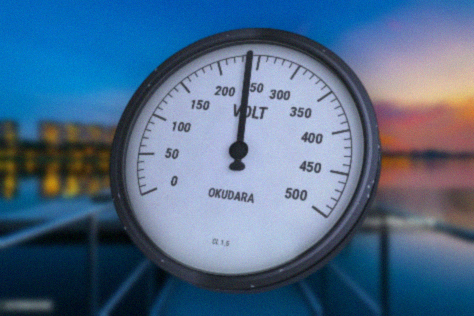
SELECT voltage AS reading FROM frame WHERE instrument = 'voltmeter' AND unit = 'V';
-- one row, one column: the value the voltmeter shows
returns 240 V
